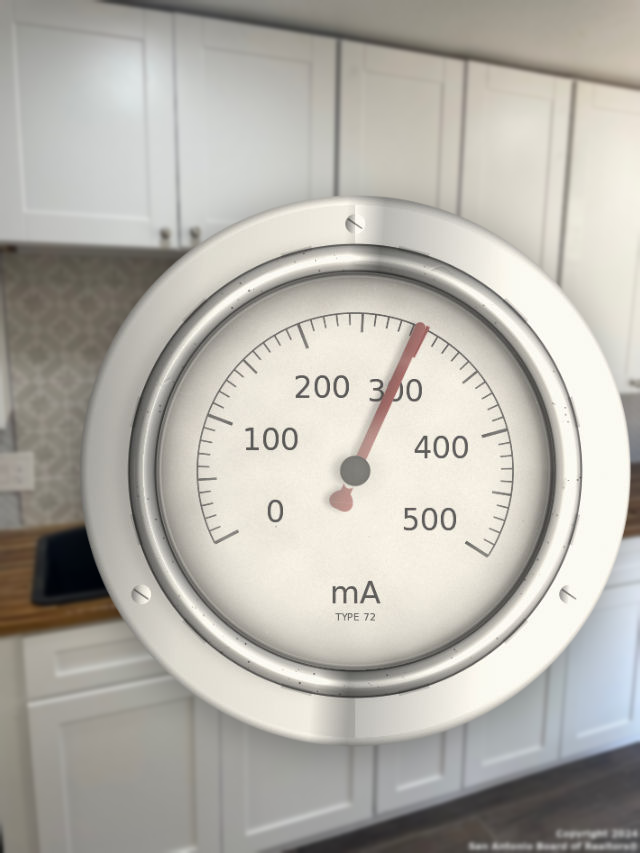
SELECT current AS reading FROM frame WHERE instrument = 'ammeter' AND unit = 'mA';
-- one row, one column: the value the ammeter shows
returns 295 mA
